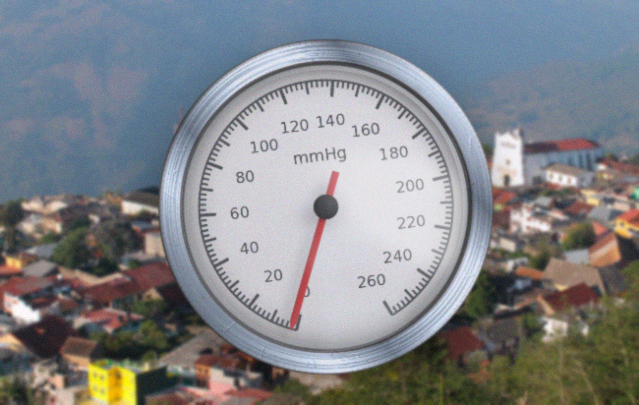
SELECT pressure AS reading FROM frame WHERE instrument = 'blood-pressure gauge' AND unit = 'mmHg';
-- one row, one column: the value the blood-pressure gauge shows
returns 2 mmHg
